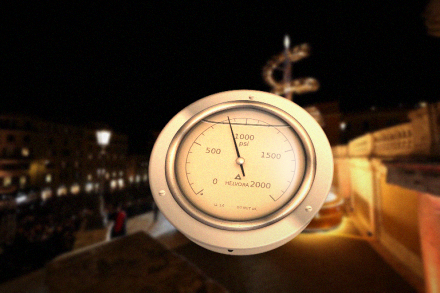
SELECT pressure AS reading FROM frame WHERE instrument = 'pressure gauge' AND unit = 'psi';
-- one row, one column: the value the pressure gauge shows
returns 850 psi
